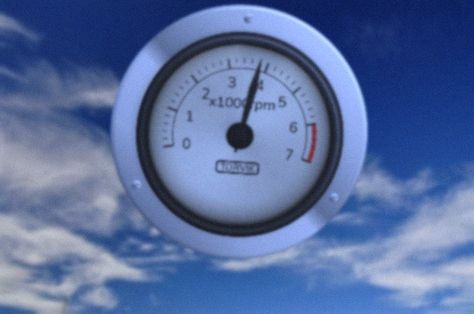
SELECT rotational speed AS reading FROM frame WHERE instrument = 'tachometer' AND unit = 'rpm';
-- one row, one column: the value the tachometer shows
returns 3800 rpm
